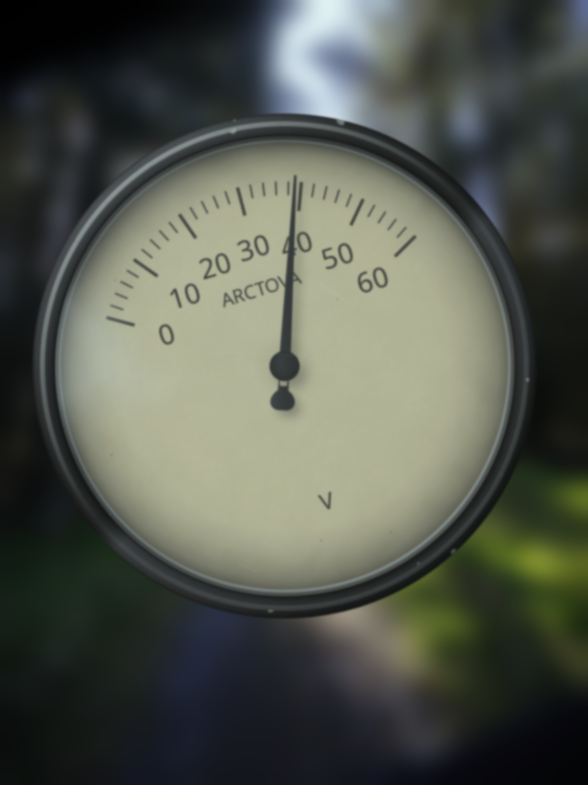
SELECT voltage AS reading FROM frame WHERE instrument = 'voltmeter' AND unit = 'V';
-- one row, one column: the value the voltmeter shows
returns 39 V
